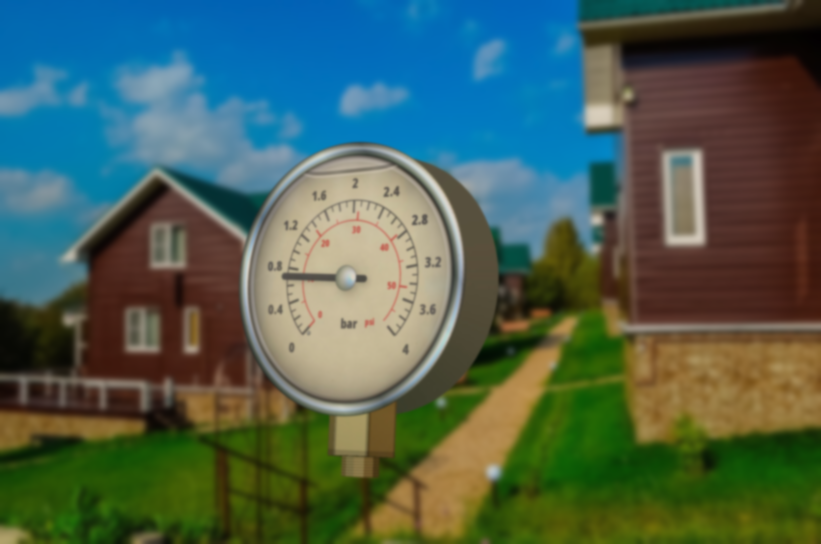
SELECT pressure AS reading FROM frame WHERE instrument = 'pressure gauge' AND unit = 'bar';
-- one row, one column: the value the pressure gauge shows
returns 0.7 bar
